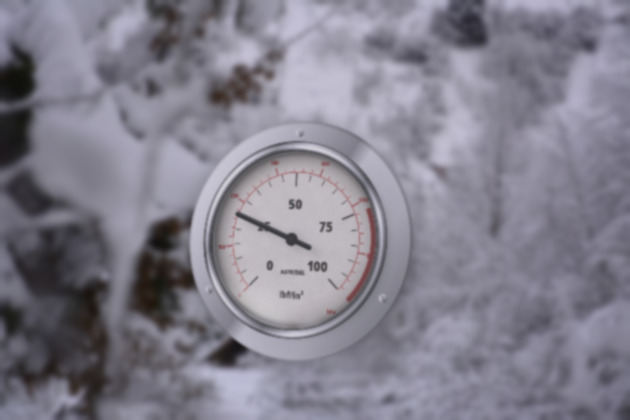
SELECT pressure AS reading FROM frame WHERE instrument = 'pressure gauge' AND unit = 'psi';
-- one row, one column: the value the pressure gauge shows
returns 25 psi
